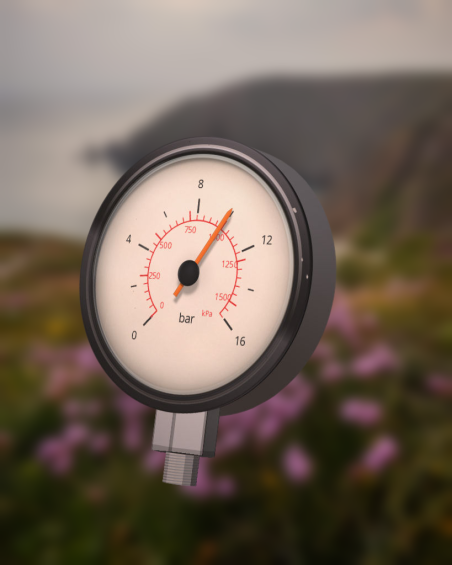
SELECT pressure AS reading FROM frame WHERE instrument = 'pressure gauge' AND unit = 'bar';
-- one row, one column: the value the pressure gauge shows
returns 10 bar
